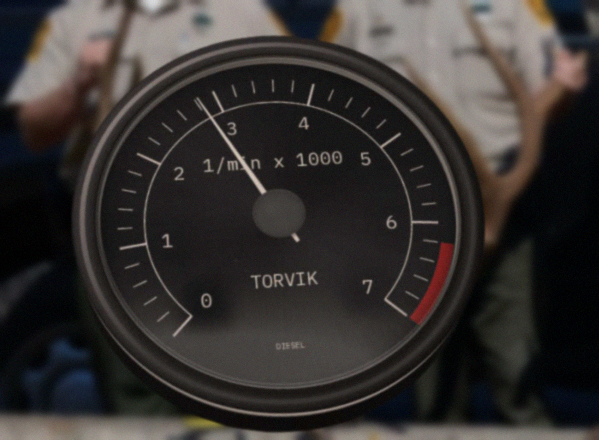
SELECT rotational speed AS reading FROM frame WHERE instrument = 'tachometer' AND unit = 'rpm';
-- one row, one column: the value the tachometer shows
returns 2800 rpm
